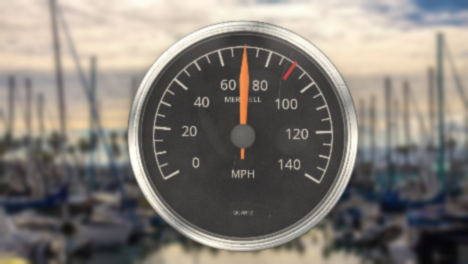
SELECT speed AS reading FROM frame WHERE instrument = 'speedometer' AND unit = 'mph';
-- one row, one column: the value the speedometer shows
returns 70 mph
